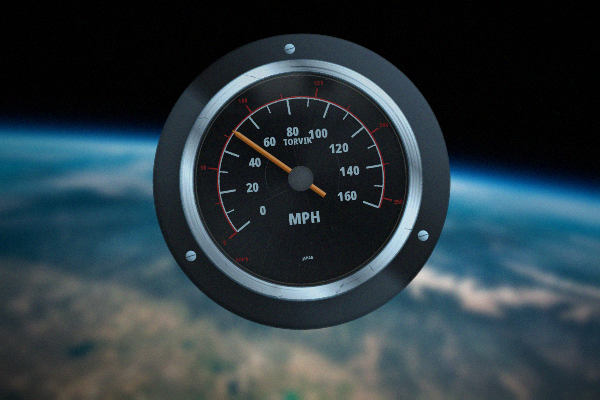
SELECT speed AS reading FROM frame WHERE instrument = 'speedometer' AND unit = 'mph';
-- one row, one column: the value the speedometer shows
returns 50 mph
